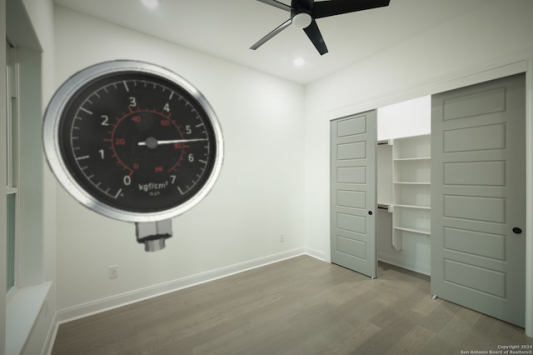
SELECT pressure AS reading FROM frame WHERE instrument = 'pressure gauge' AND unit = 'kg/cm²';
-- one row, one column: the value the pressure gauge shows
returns 5.4 kg/cm²
